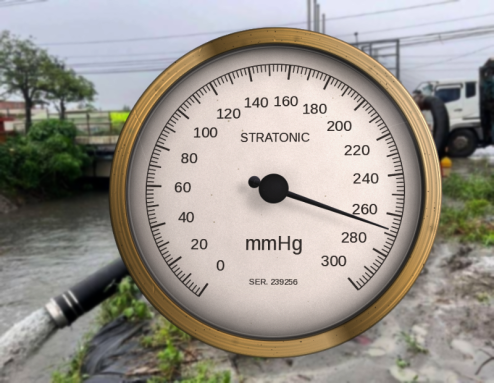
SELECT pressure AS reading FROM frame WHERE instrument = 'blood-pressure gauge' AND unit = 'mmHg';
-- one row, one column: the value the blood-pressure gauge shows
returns 268 mmHg
